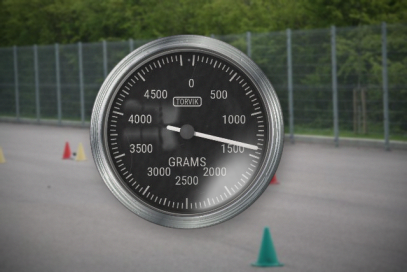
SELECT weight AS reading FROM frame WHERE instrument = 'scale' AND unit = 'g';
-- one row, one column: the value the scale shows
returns 1400 g
